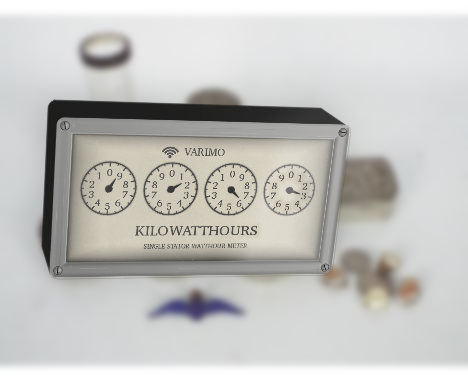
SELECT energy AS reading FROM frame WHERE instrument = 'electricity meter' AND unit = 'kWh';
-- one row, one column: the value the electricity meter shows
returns 9163 kWh
